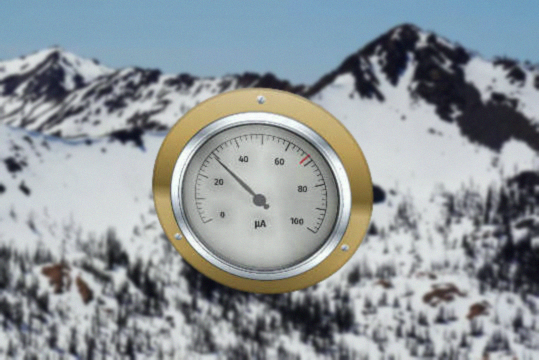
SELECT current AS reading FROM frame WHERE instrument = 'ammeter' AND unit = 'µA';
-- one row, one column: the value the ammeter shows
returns 30 µA
